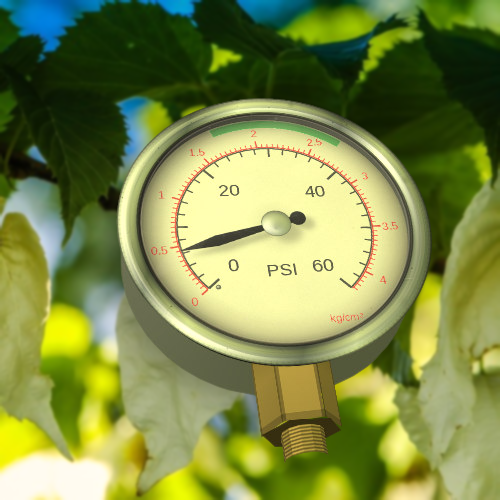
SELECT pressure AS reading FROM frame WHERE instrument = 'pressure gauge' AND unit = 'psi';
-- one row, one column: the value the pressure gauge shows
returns 6 psi
